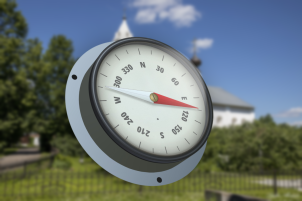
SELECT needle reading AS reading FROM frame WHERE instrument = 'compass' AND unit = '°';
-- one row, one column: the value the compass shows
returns 105 °
